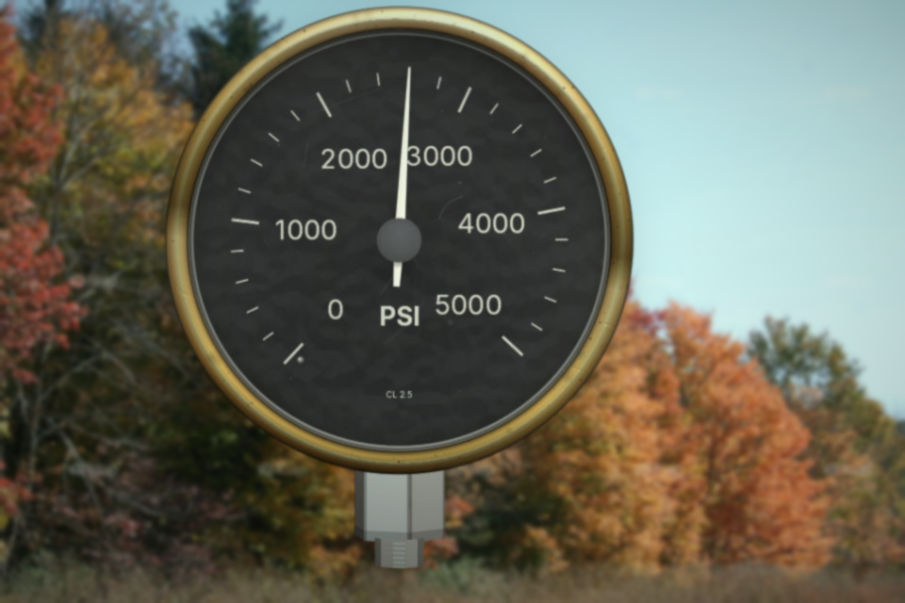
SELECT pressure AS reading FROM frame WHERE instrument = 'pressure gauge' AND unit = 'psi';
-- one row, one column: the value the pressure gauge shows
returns 2600 psi
